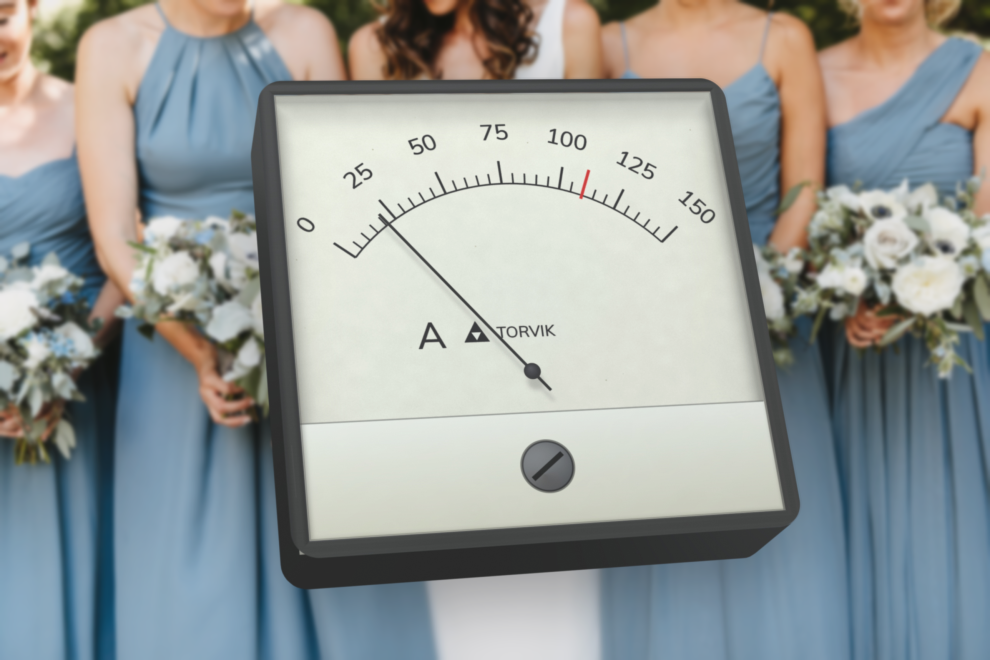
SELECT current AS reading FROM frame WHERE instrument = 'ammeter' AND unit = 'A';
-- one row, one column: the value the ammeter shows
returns 20 A
